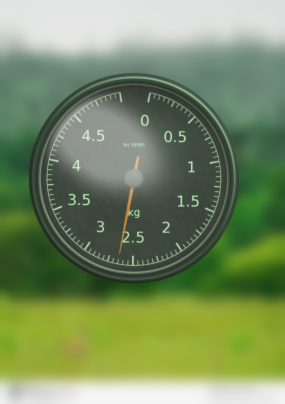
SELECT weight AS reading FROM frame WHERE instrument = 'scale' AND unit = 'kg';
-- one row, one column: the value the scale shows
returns 2.65 kg
